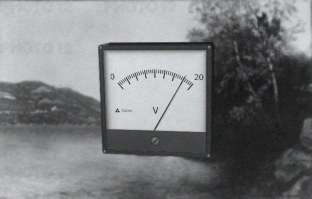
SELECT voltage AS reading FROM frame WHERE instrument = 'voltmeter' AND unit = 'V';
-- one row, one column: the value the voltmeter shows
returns 17.5 V
